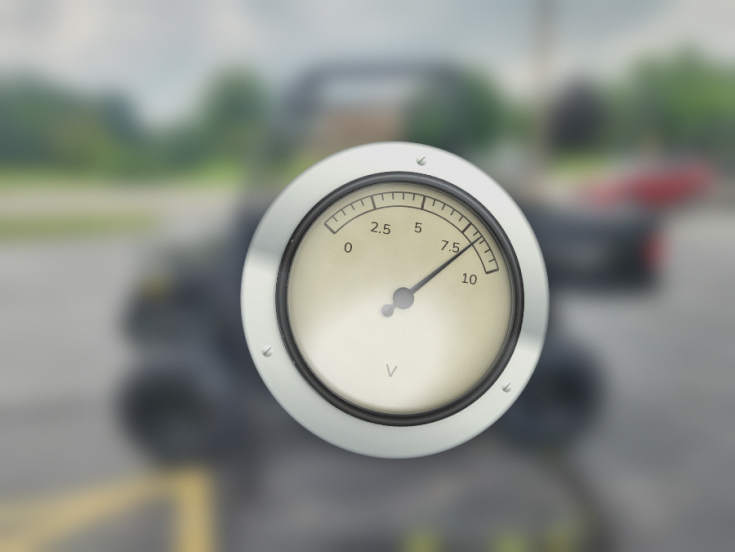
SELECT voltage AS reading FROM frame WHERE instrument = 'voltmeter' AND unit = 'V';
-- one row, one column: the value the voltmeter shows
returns 8.25 V
